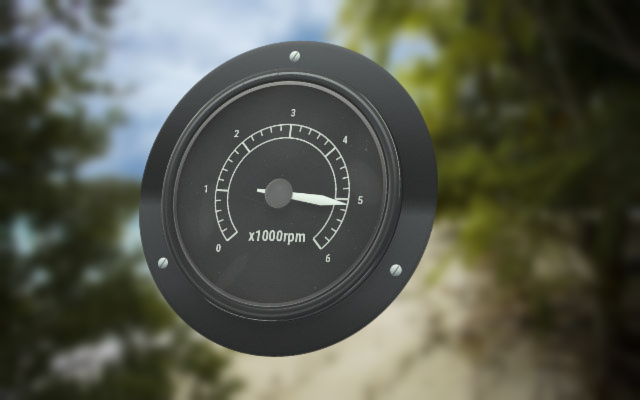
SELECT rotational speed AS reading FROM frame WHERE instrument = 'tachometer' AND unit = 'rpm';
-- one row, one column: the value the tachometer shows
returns 5100 rpm
